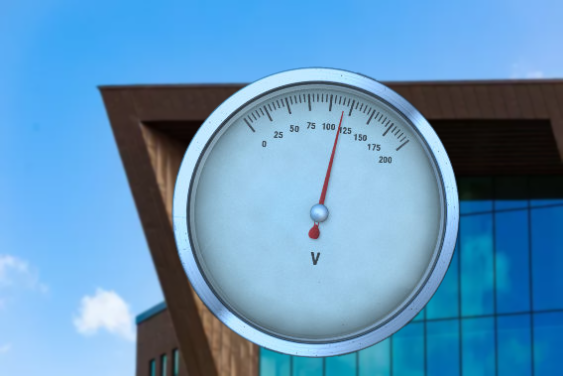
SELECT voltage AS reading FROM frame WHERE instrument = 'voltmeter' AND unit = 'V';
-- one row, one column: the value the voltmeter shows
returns 115 V
